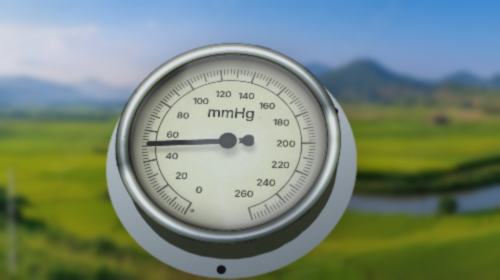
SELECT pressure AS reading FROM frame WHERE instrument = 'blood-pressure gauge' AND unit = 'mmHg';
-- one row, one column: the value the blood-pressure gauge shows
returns 50 mmHg
